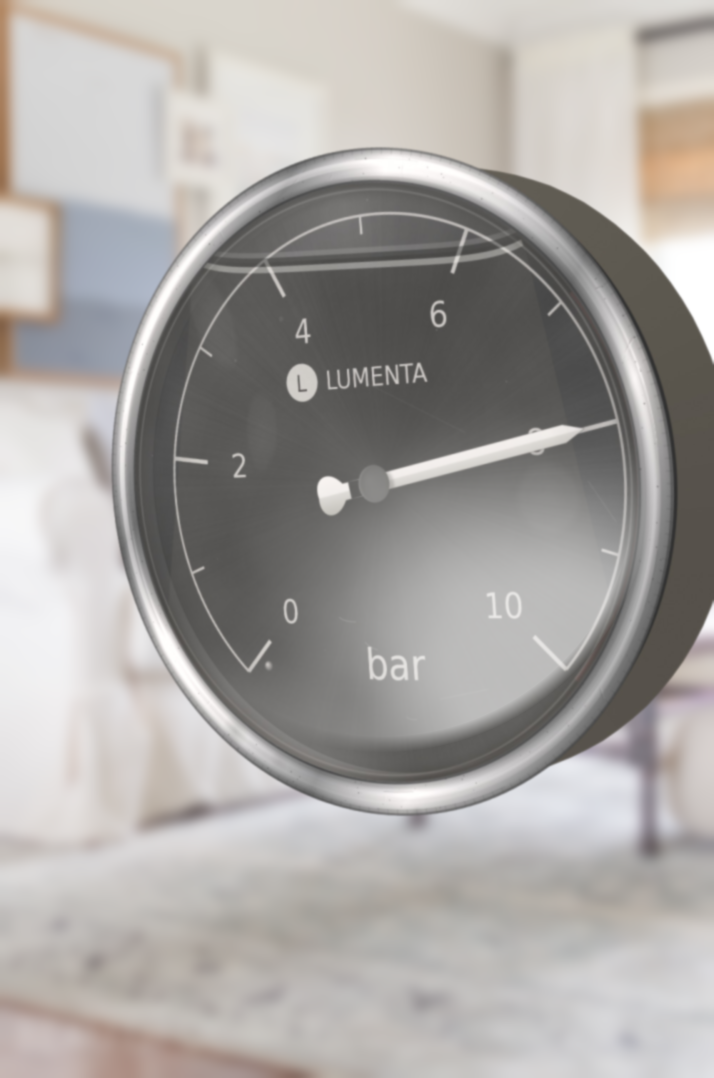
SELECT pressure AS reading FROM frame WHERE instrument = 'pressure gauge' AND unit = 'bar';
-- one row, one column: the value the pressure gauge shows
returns 8 bar
